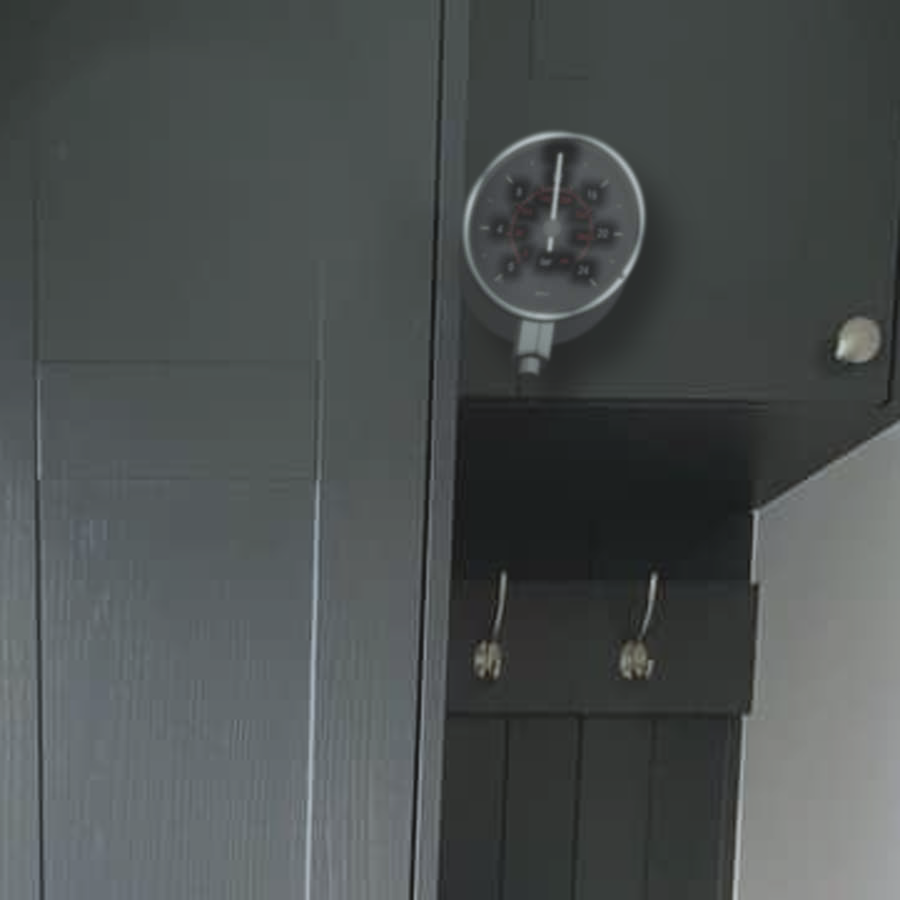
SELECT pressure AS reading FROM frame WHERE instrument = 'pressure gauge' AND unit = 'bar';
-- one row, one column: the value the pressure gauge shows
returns 12 bar
